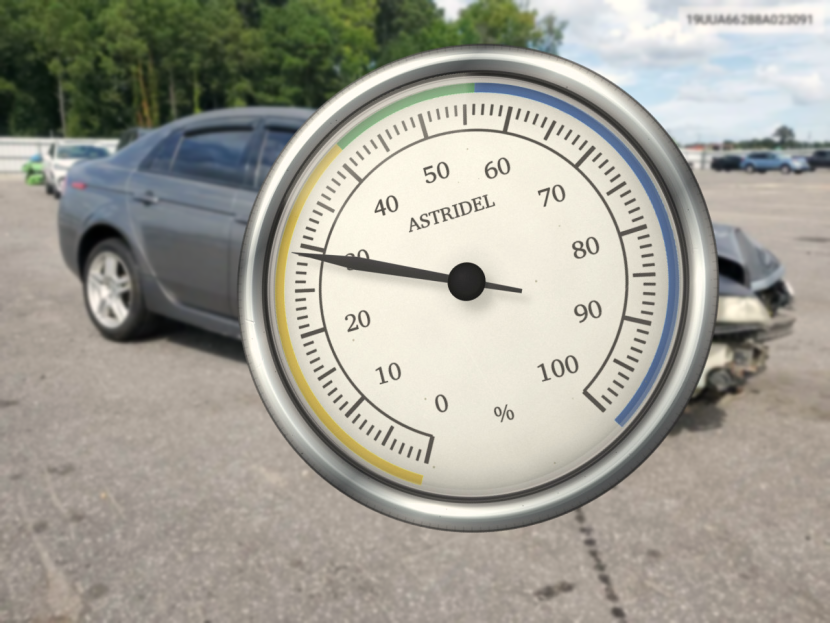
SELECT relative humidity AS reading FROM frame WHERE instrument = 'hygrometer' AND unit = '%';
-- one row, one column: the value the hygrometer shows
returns 29 %
